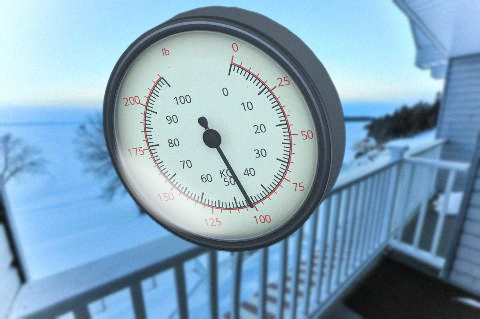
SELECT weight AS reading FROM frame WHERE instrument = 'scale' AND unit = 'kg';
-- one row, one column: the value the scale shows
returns 45 kg
